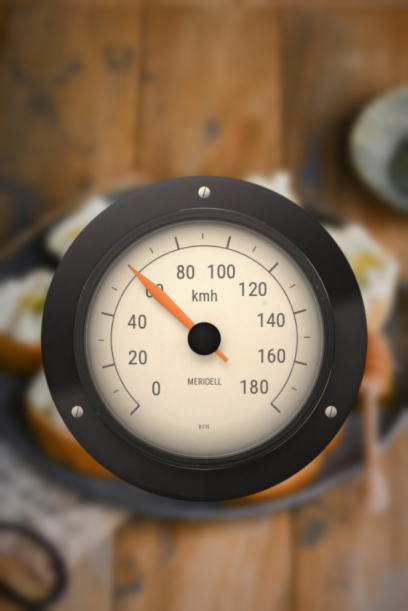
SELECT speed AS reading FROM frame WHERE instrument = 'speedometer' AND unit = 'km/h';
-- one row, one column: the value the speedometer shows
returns 60 km/h
